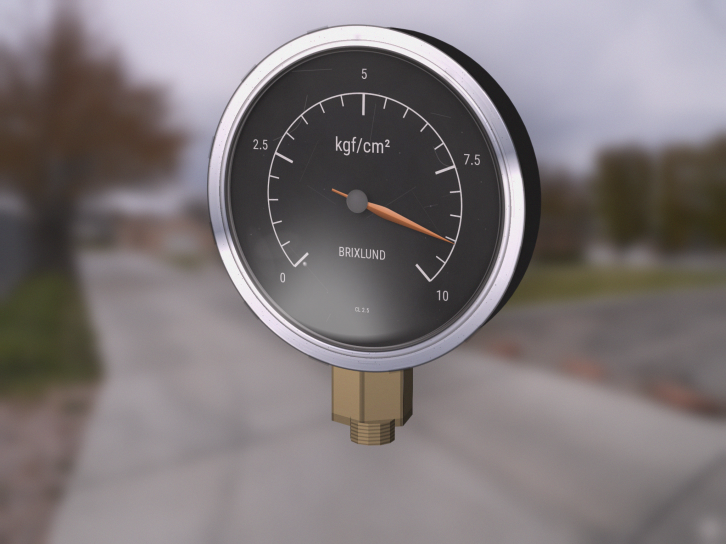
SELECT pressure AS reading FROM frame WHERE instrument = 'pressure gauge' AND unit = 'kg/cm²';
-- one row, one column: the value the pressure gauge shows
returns 9 kg/cm²
